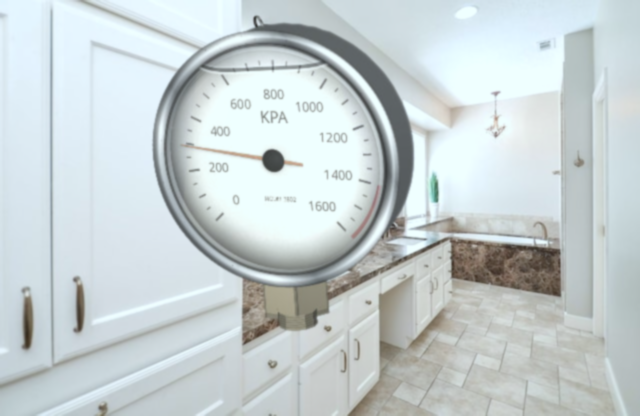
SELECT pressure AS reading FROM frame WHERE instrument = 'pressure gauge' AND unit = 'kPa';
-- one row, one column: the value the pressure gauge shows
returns 300 kPa
